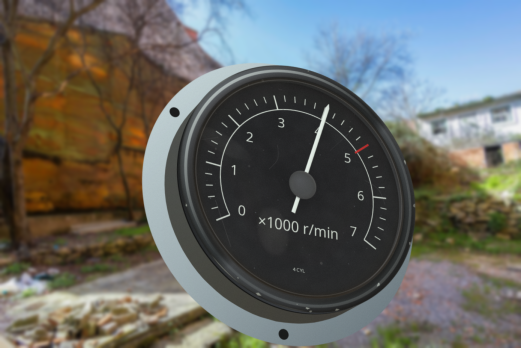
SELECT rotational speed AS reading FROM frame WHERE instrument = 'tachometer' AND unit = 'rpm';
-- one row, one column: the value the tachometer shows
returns 4000 rpm
